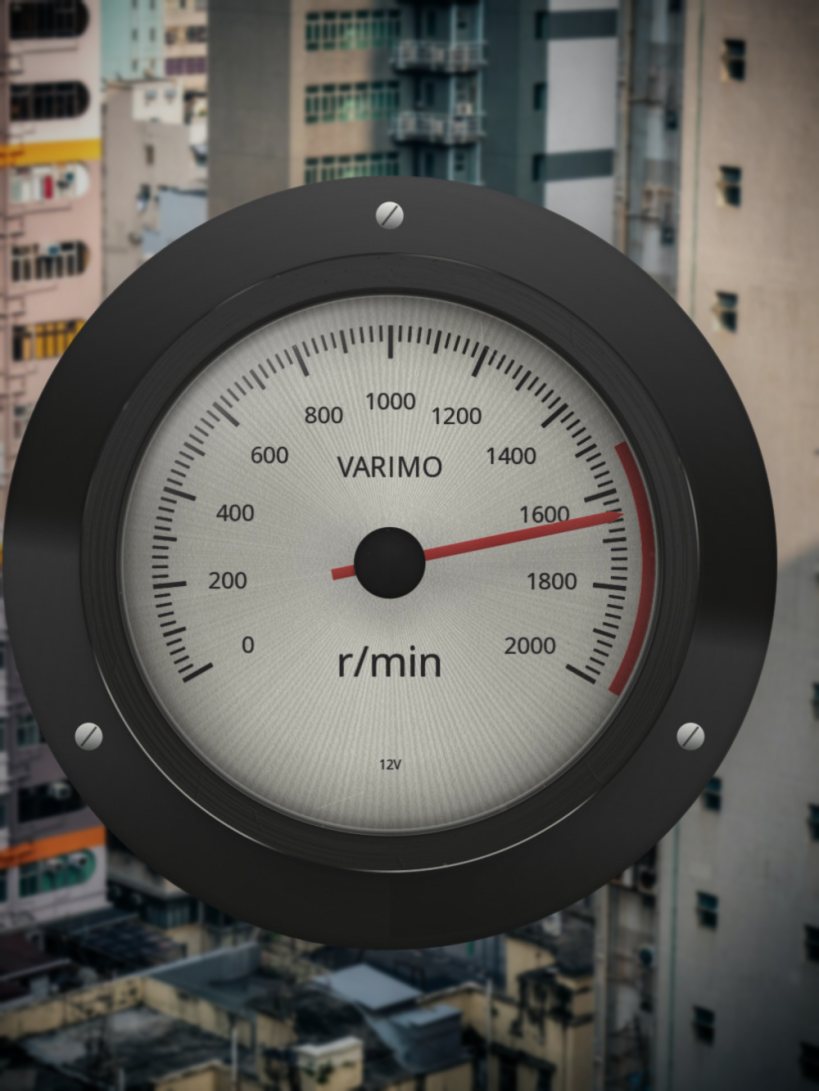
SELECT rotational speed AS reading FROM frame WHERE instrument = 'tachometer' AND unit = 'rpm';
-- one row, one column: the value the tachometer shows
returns 1650 rpm
